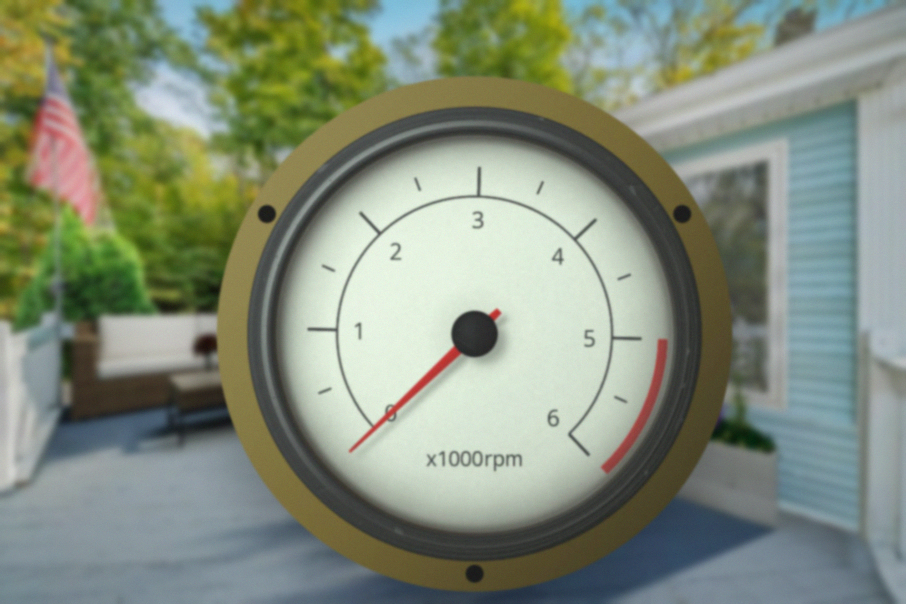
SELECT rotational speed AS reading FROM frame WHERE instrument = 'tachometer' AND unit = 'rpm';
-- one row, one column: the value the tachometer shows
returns 0 rpm
